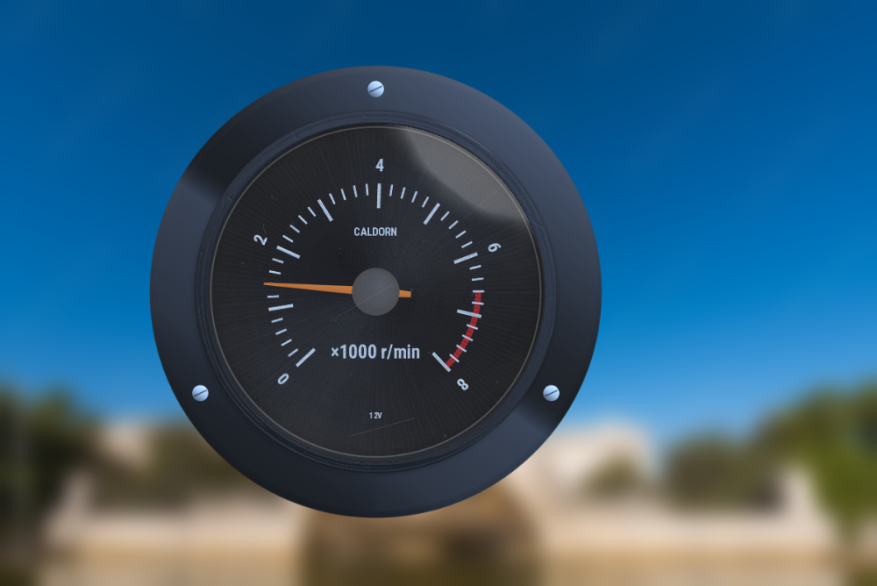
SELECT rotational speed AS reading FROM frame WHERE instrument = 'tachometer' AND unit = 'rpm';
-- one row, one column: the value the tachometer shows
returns 1400 rpm
